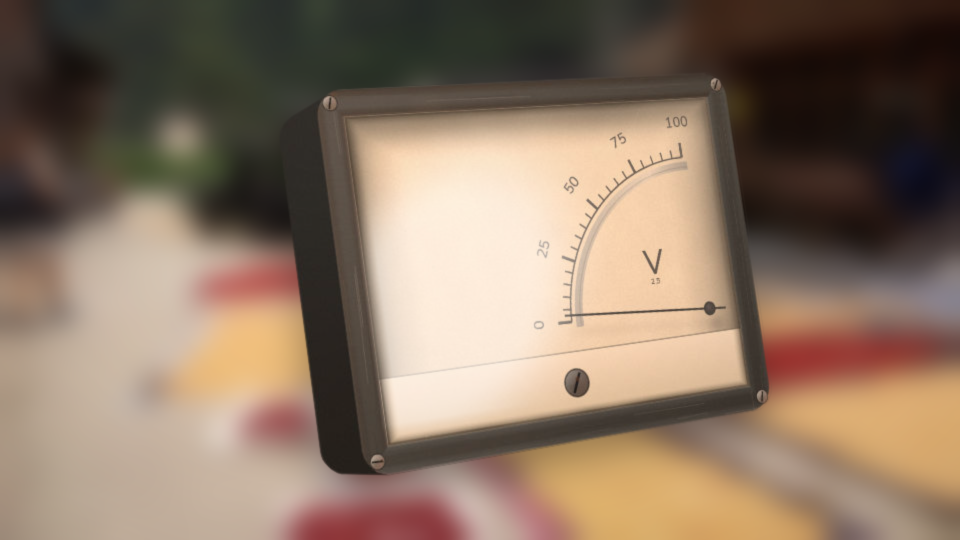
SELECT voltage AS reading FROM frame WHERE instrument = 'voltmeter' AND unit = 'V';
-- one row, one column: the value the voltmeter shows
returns 2.5 V
